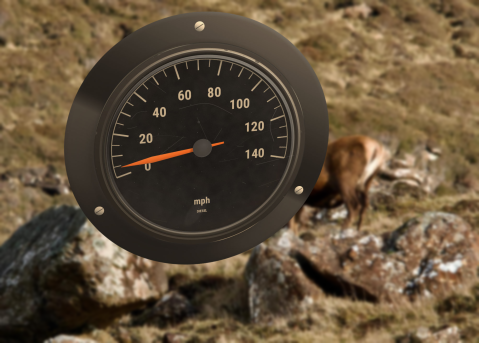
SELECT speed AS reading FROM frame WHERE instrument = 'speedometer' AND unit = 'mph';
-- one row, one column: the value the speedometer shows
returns 5 mph
